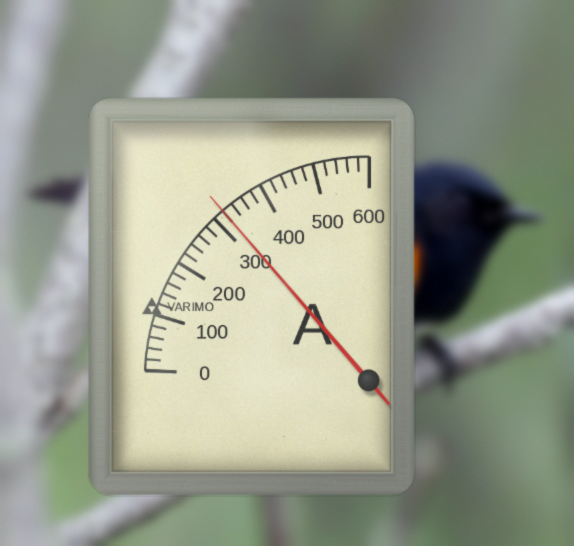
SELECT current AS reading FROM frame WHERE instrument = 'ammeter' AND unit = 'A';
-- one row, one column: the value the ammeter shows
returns 320 A
